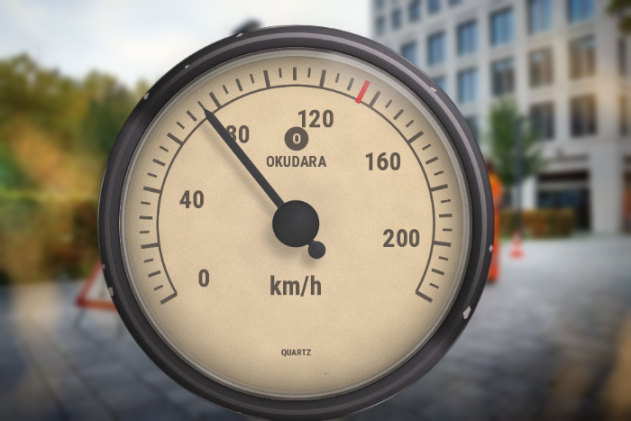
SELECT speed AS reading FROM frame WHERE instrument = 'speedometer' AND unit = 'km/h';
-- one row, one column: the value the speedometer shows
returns 75 km/h
